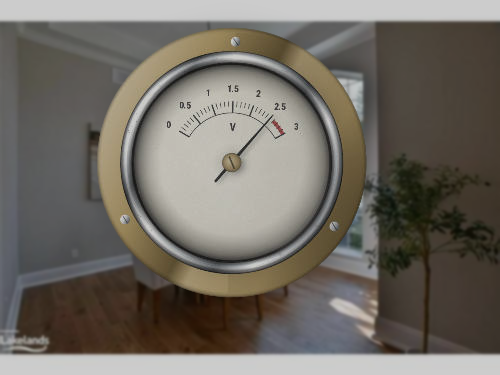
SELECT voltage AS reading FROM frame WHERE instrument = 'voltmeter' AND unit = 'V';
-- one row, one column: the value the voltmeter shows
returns 2.5 V
